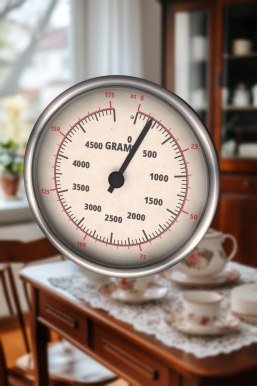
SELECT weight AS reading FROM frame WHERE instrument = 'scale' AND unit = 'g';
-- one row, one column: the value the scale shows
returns 200 g
